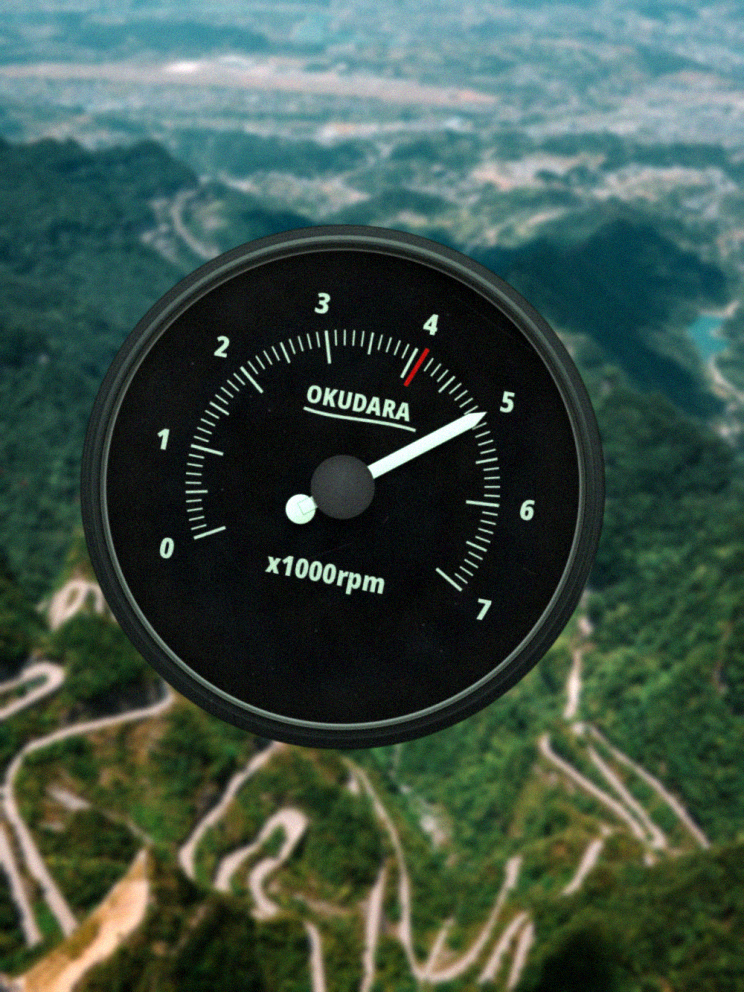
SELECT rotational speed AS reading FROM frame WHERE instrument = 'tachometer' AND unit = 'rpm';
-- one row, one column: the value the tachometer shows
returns 5000 rpm
